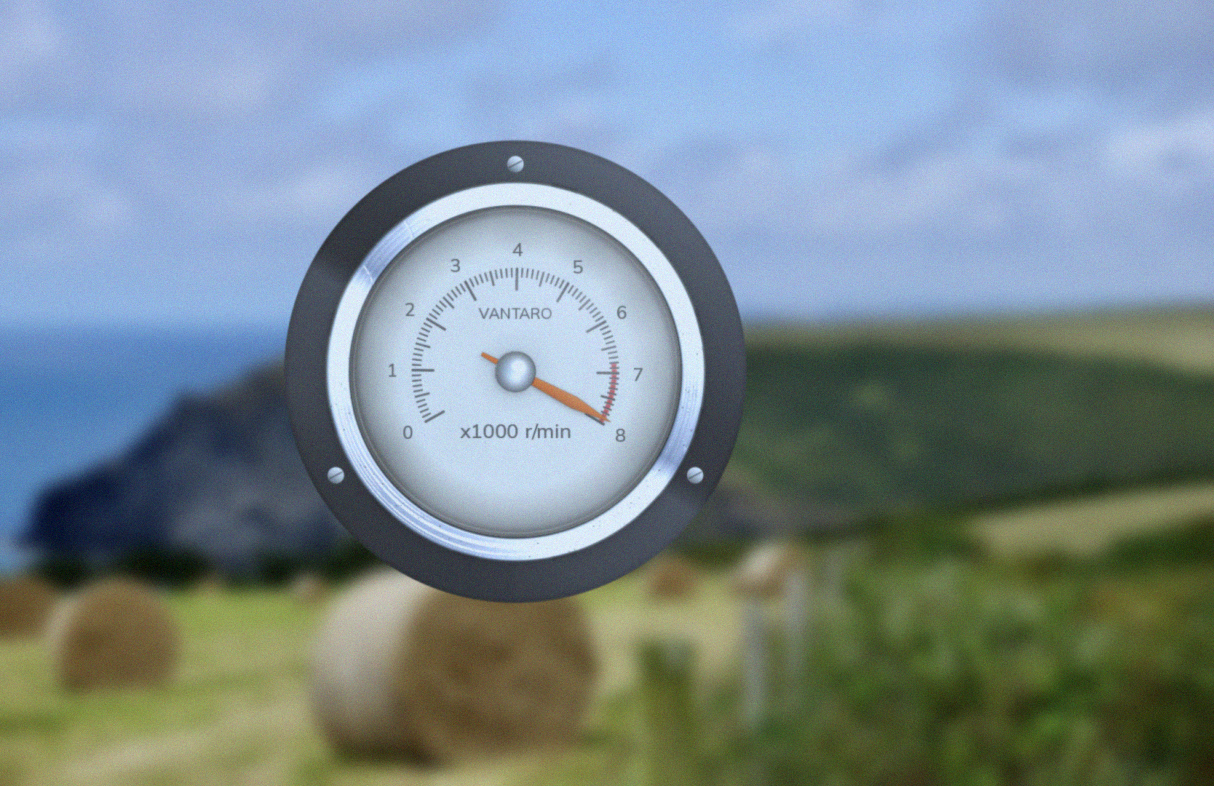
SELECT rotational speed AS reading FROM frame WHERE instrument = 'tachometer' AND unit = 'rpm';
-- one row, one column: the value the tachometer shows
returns 7900 rpm
